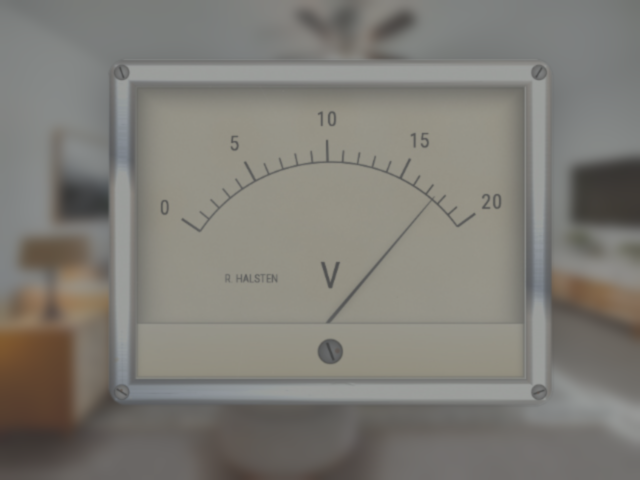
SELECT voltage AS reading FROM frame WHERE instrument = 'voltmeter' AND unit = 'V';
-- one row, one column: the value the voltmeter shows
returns 17.5 V
